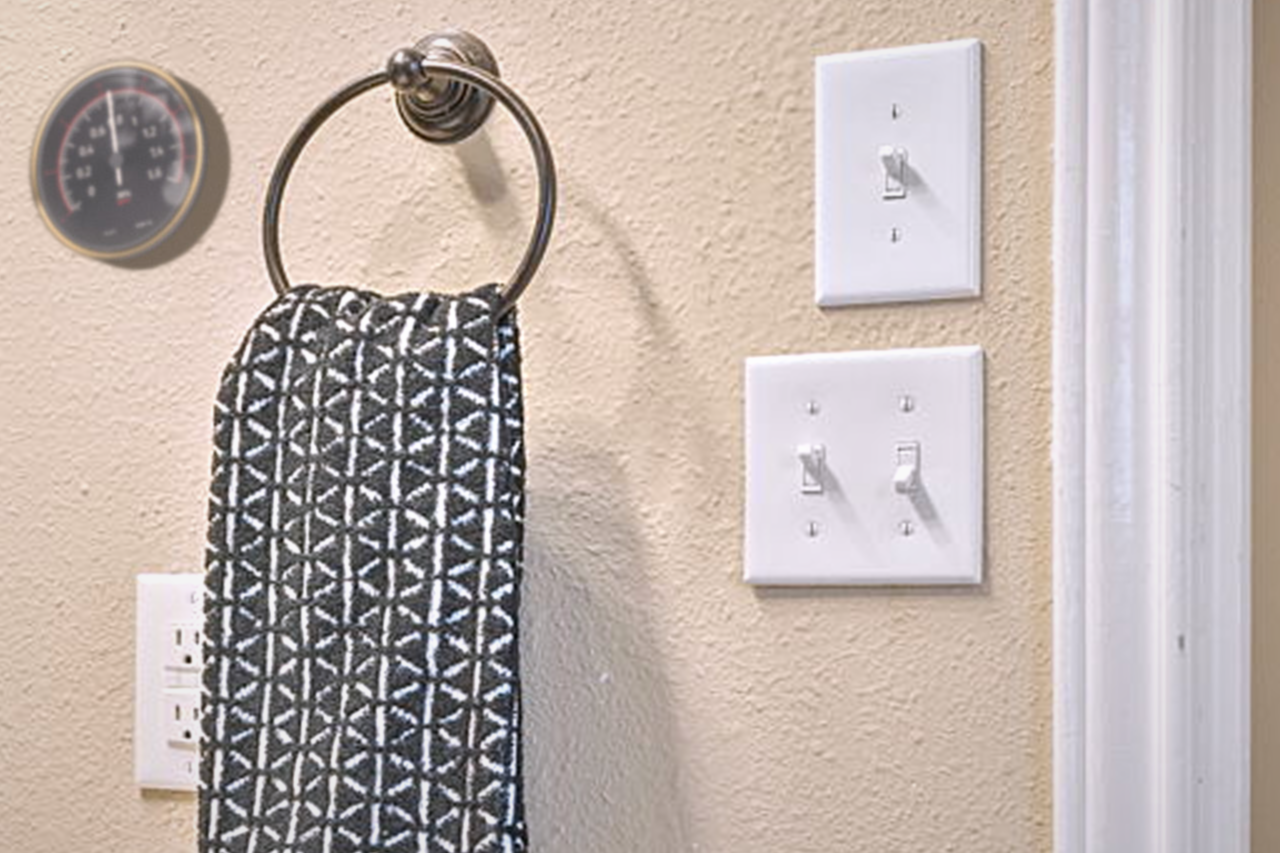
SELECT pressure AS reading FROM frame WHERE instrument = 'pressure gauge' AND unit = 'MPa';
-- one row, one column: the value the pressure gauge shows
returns 0.8 MPa
